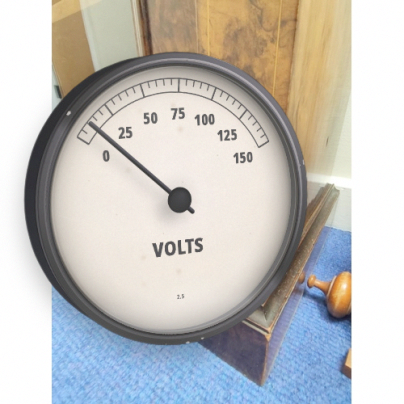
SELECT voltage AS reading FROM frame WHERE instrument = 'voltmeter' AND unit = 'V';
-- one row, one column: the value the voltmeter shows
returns 10 V
